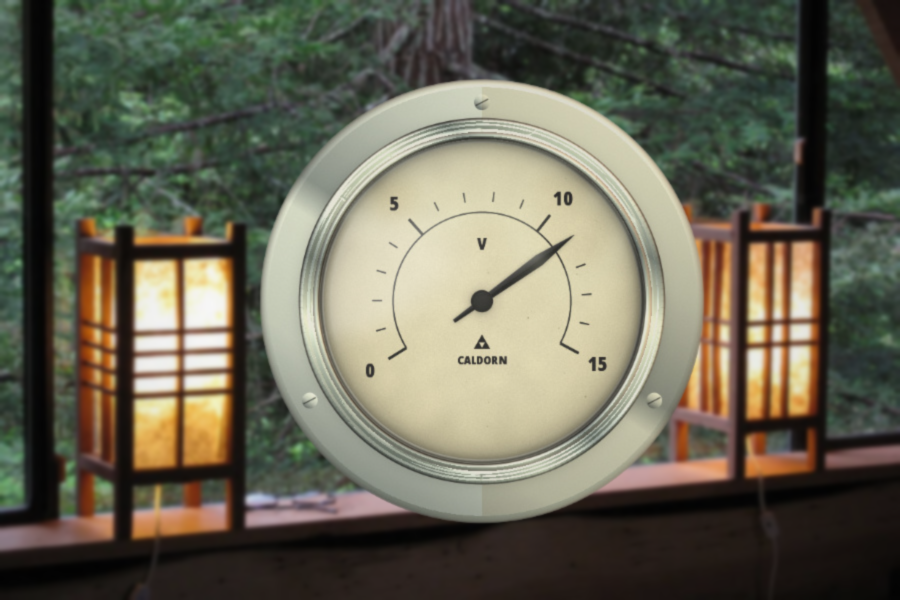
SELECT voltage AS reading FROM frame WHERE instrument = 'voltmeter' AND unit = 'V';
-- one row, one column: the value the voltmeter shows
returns 11 V
